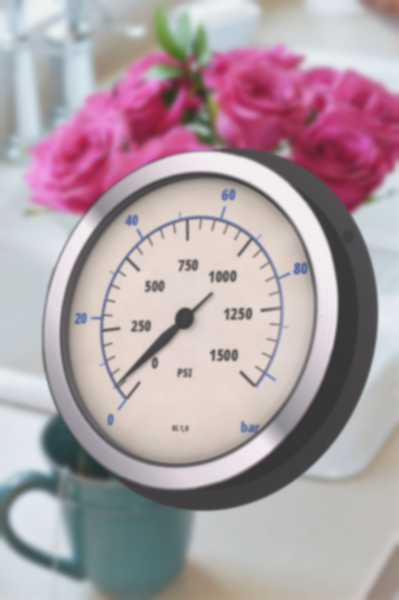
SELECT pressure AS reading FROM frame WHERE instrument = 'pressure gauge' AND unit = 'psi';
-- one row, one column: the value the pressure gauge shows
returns 50 psi
